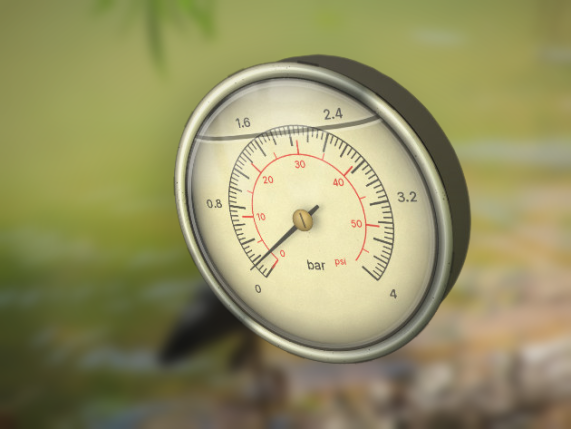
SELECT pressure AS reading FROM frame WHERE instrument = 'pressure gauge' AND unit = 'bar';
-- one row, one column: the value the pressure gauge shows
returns 0.15 bar
